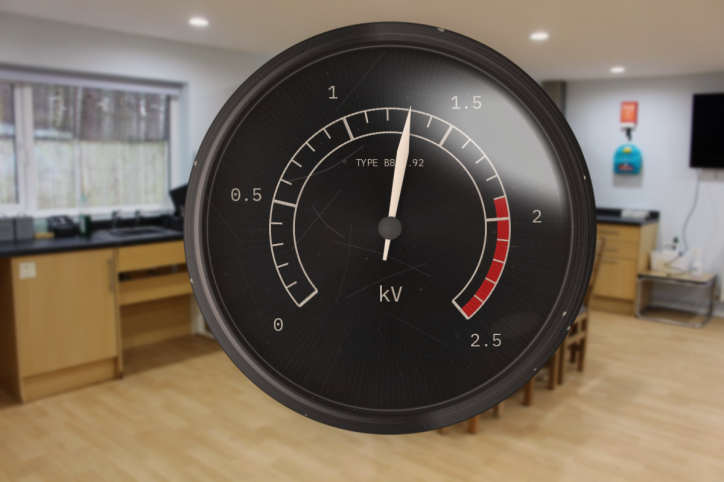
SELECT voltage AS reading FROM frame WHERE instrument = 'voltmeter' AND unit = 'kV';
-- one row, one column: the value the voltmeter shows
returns 1.3 kV
